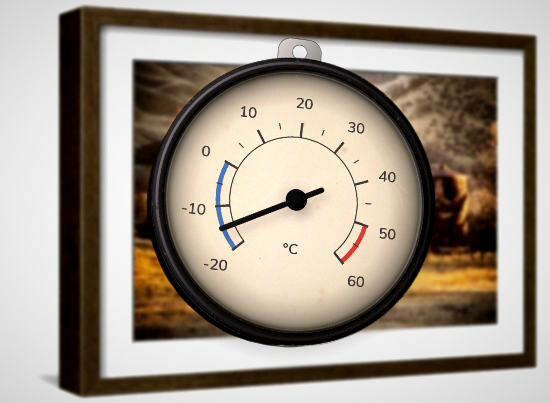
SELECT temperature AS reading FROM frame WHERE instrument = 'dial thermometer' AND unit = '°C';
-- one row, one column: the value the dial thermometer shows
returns -15 °C
